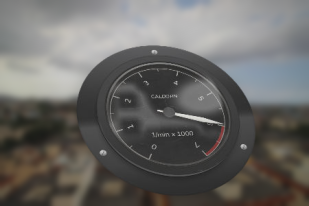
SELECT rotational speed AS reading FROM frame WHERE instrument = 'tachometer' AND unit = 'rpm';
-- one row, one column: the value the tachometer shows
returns 6000 rpm
